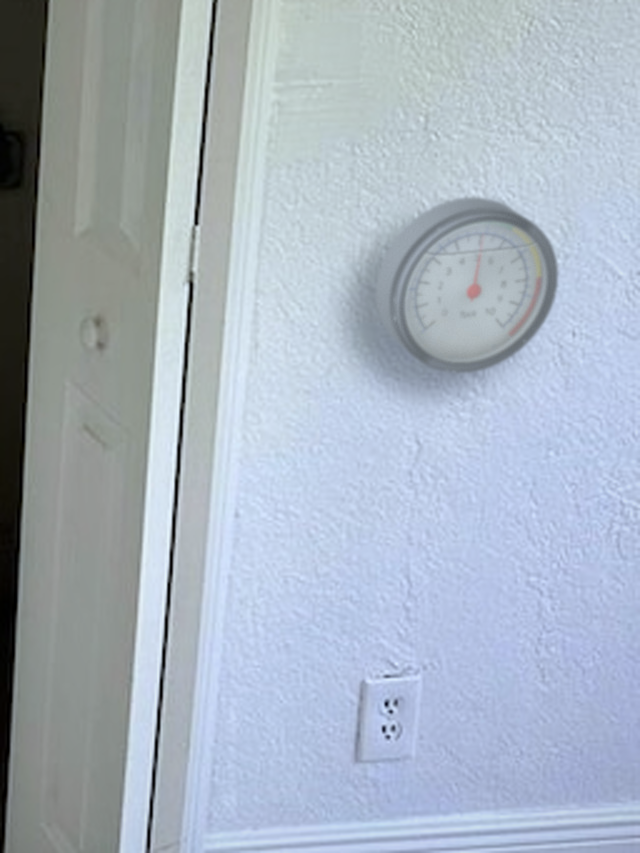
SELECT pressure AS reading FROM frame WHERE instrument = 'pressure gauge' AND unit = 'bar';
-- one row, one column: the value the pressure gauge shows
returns 5 bar
